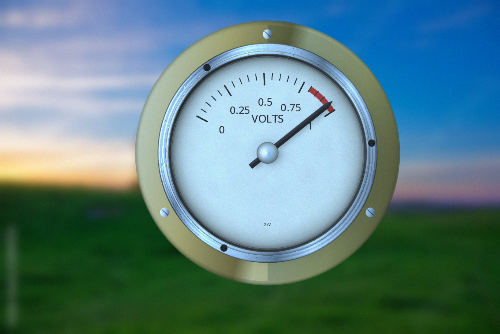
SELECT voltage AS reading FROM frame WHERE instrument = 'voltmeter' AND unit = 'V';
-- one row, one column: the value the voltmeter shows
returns 0.95 V
